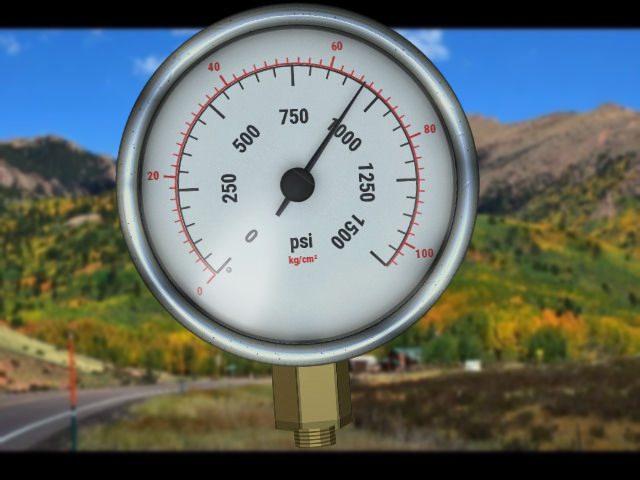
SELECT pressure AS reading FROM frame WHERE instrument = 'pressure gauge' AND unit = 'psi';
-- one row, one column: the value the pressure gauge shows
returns 950 psi
